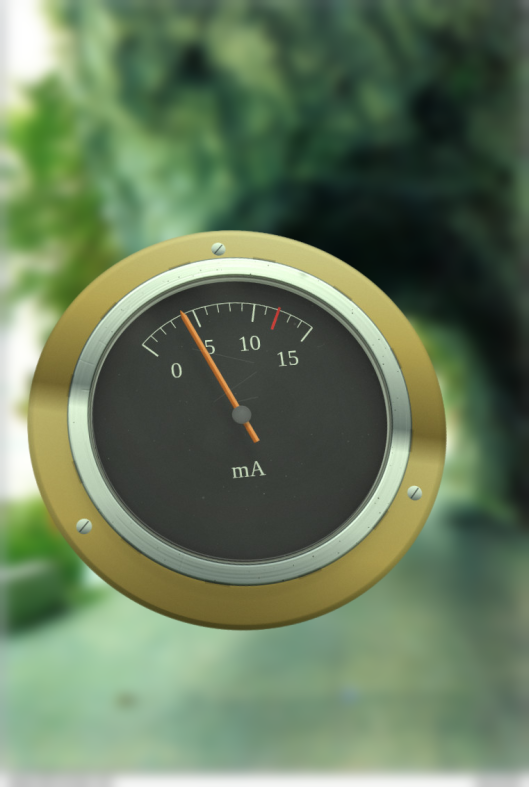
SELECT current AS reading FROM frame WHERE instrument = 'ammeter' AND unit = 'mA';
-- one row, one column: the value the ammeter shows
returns 4 mA
